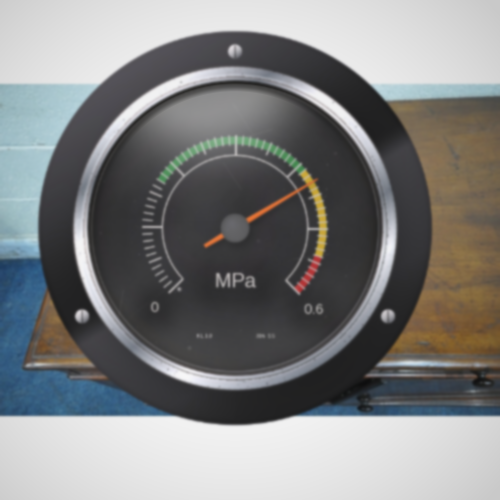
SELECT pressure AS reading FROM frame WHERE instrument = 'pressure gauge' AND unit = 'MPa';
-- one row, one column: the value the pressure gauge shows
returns 0.43 MPa
